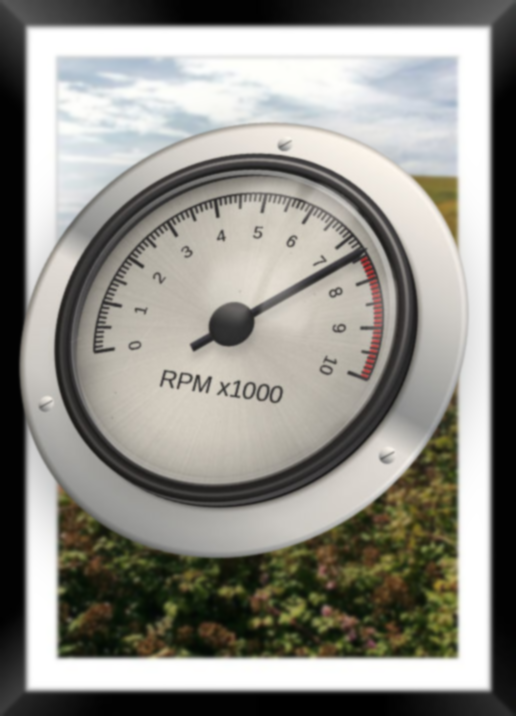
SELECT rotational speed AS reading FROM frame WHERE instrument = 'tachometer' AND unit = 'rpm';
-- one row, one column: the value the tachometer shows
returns 7500 rpm
